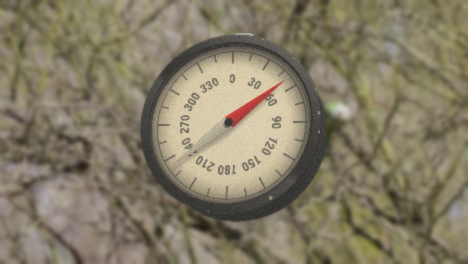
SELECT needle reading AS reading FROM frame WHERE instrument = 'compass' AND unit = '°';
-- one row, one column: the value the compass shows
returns 52.5 °
